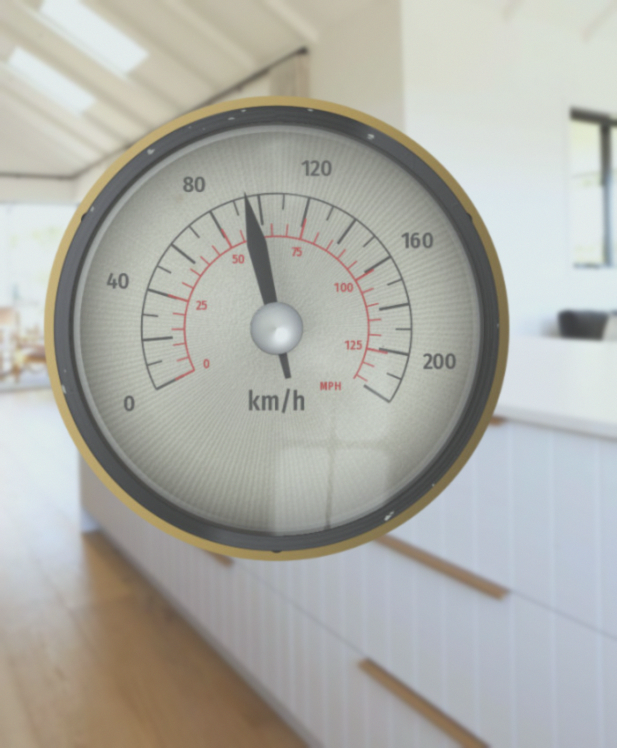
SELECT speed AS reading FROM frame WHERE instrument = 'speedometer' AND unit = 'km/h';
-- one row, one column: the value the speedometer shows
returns 95 km/h
